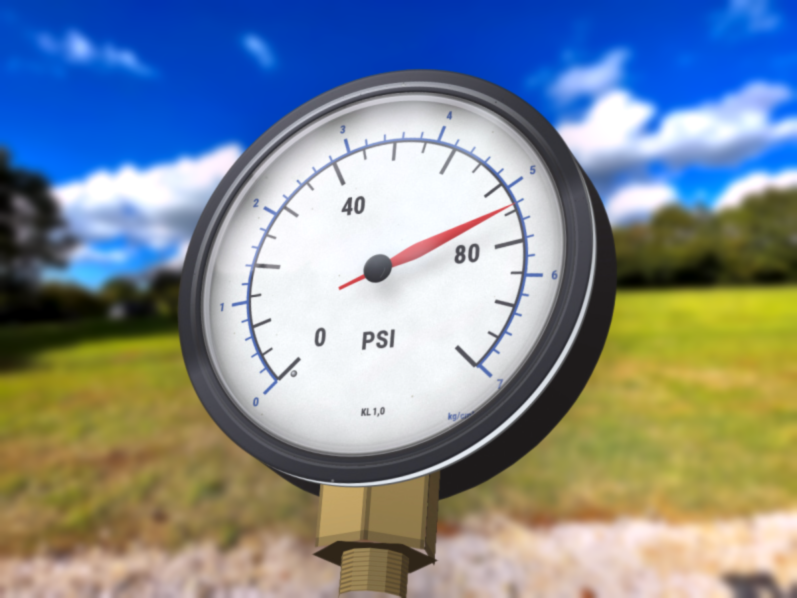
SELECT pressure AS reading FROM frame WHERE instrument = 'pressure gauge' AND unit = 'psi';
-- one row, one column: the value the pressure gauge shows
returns 75 psi
